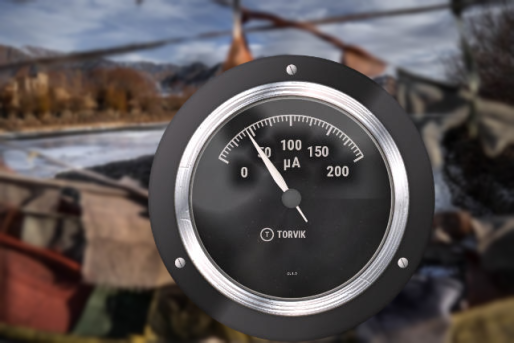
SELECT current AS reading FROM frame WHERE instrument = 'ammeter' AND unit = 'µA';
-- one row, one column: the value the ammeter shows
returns 45 µA
